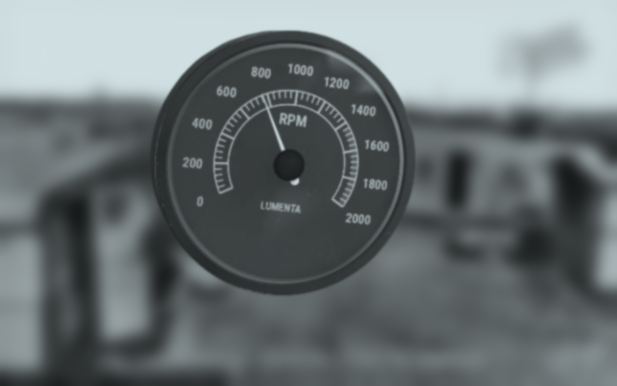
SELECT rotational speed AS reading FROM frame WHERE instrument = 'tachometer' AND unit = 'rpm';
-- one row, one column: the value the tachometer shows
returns 760 rpm
